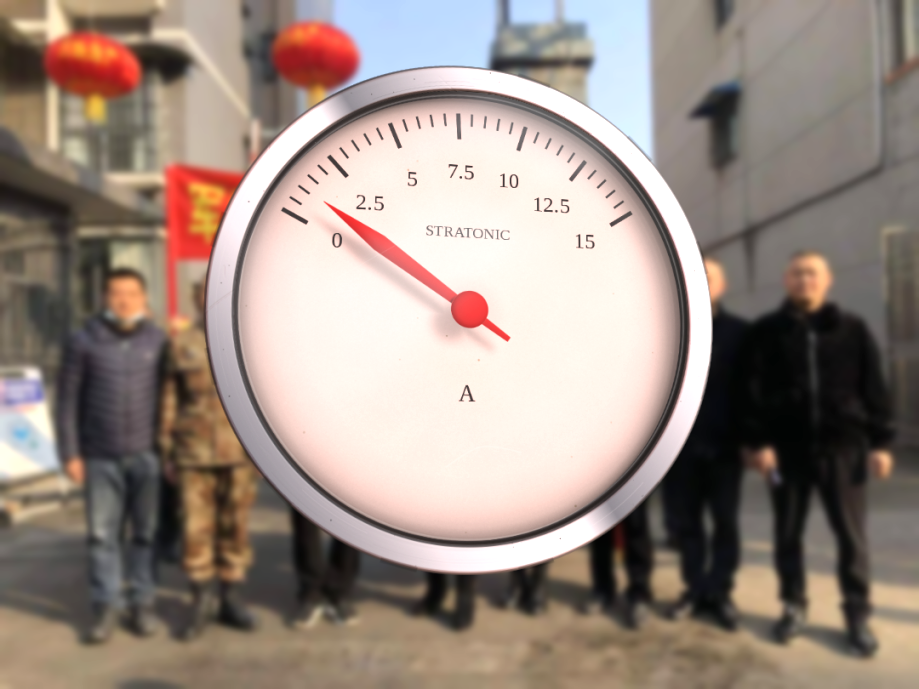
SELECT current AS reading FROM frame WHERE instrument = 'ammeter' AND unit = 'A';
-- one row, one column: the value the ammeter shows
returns 1 A
